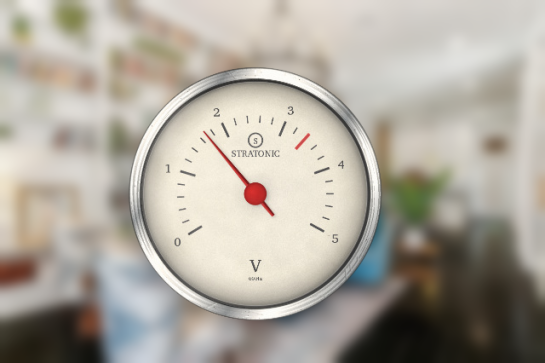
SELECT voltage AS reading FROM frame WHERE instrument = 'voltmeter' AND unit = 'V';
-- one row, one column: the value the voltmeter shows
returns 1.7 V
